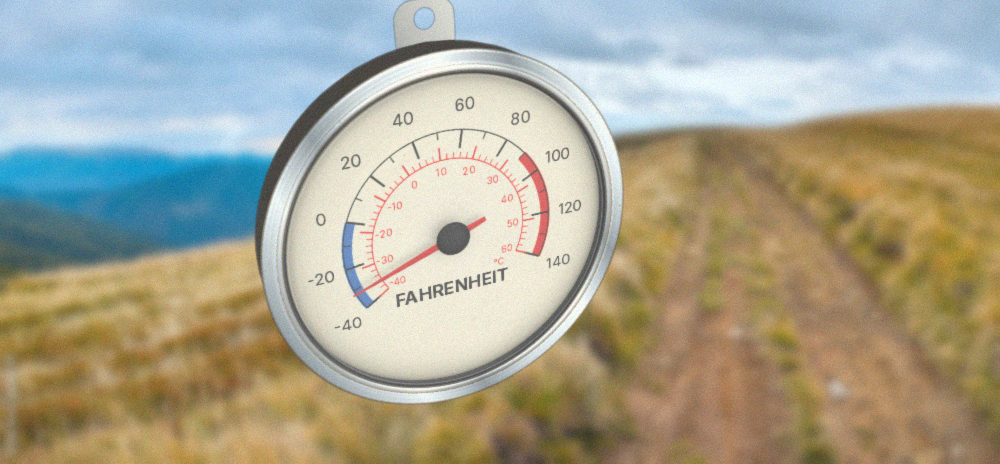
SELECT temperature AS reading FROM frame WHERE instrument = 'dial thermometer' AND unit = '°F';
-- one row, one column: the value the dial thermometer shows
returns -30 °F
